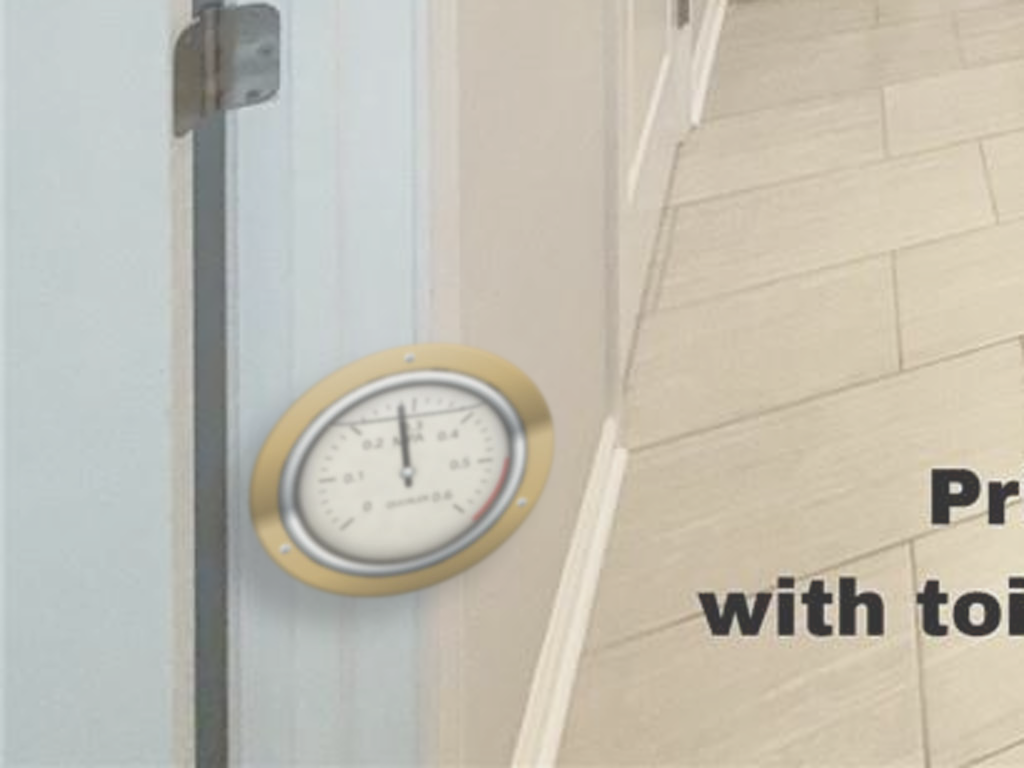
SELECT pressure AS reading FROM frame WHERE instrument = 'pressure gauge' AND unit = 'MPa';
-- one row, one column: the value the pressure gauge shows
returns 0.28 MPa
